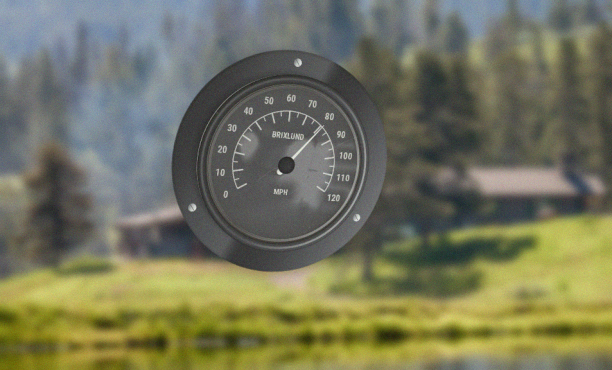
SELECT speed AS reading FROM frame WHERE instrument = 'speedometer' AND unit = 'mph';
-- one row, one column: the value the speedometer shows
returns 80 mph
